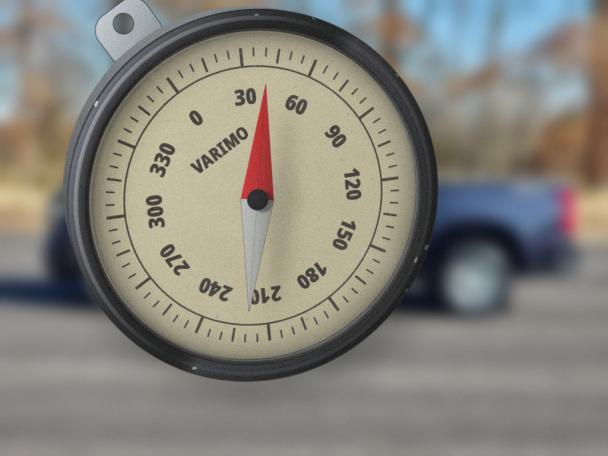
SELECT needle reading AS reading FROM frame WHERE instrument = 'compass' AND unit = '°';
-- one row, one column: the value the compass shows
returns 40 °
